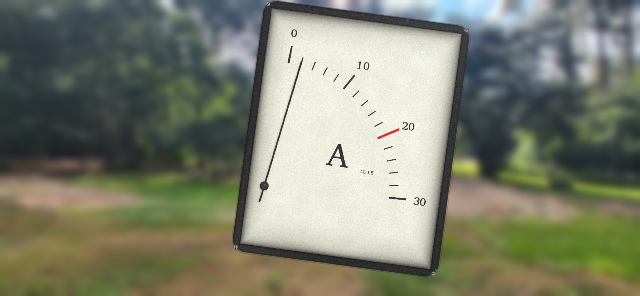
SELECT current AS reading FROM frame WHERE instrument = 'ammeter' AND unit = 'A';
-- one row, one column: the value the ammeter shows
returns 2 A
